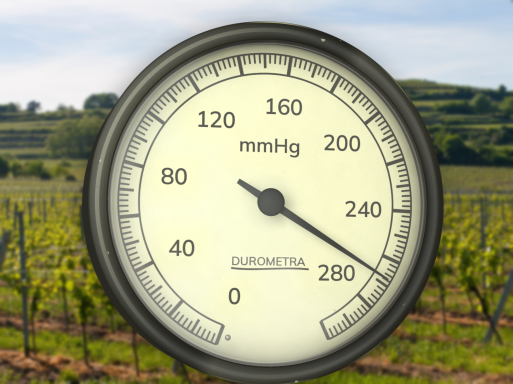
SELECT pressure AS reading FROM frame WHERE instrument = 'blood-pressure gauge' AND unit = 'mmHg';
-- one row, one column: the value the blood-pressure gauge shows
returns 268 mmHg
